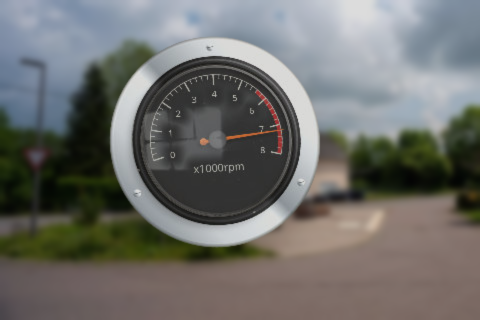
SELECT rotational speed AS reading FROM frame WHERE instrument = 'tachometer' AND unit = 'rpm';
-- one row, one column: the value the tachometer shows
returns 7200 rpm
